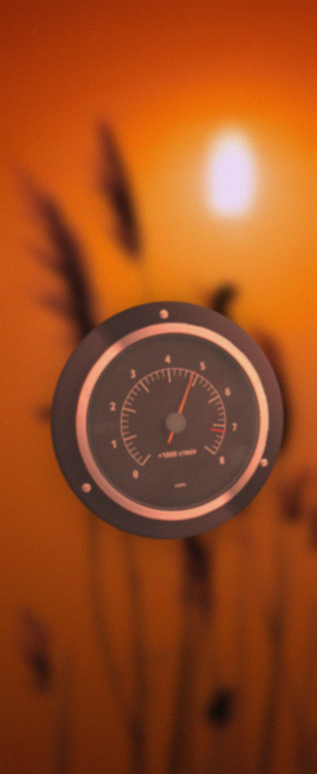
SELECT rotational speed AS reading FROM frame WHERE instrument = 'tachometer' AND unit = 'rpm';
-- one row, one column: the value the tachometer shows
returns 4800 rpm
